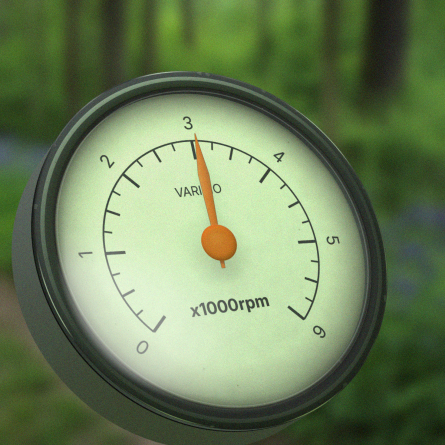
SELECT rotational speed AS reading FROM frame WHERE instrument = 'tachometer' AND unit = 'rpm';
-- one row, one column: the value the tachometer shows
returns 3000 rpm
